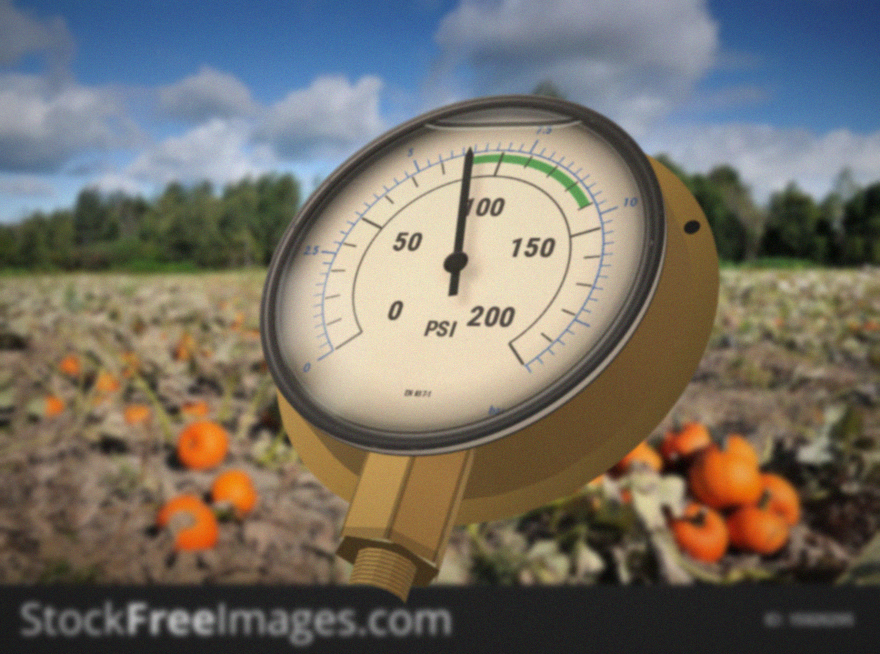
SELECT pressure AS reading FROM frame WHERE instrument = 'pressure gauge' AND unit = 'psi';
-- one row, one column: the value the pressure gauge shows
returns 90 psi
